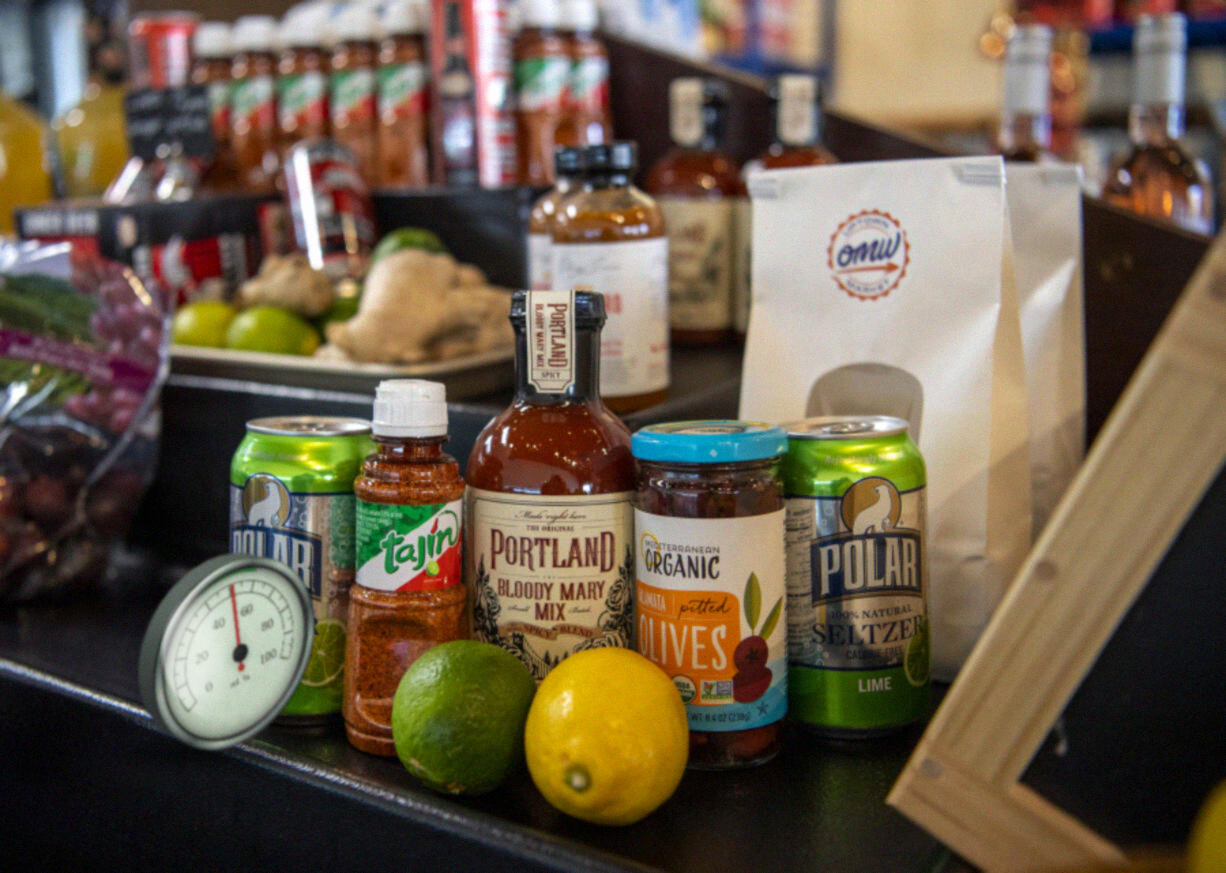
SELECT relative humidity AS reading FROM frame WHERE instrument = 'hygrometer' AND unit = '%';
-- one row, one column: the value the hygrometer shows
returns 50 %
